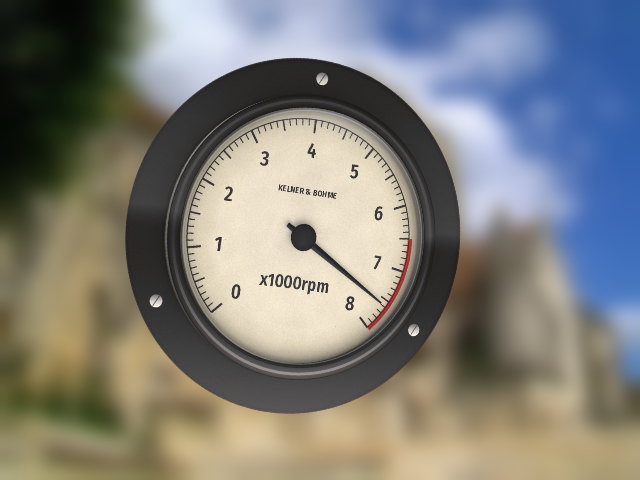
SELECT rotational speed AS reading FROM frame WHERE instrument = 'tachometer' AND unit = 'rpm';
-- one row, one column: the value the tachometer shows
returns 7600 rpm
